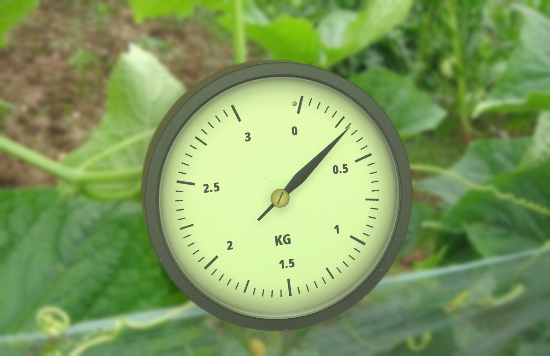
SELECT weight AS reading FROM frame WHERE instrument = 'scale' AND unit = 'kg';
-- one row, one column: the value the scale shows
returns 0.3 kg
